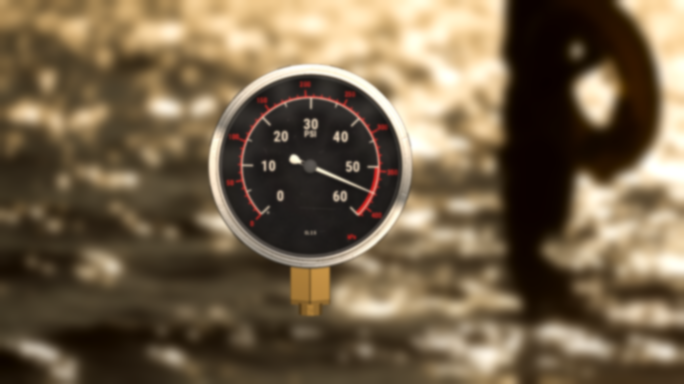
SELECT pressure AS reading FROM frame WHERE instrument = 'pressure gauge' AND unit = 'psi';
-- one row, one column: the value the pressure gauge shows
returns 55 psi
